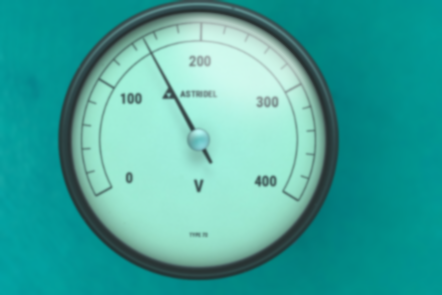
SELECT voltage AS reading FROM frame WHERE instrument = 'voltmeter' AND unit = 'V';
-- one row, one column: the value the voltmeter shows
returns 150 V
